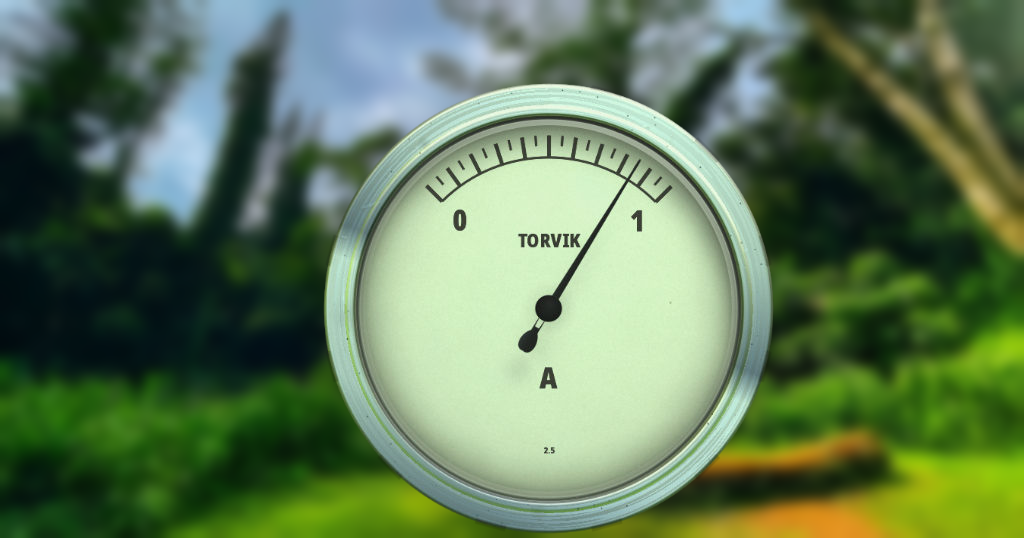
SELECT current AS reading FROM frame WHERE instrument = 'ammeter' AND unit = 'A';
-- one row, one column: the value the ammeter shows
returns 0.85 A
